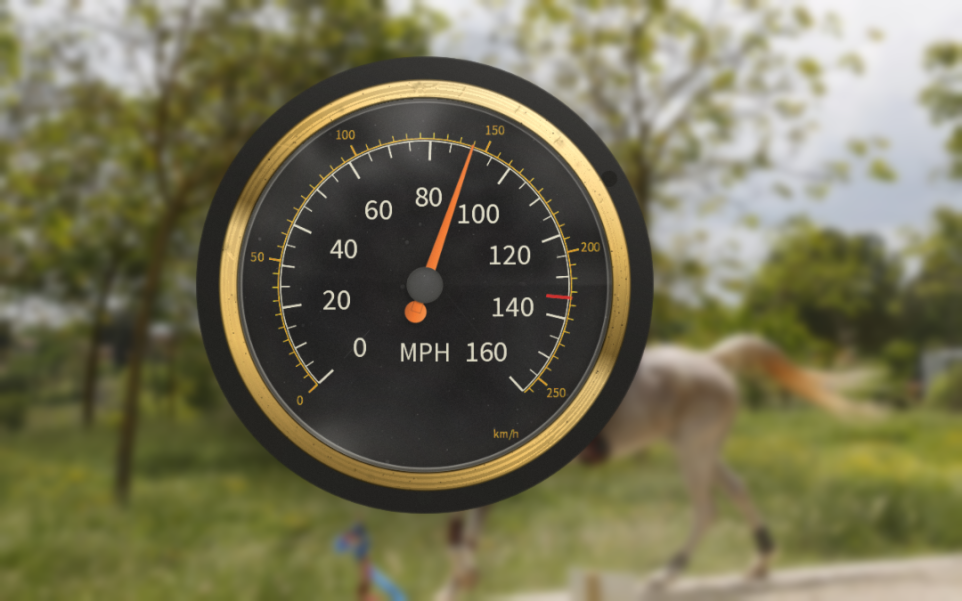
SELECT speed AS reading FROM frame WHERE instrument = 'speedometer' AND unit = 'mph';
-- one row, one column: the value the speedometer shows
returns 90 mph
